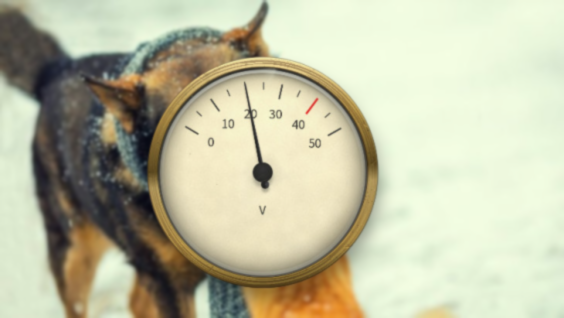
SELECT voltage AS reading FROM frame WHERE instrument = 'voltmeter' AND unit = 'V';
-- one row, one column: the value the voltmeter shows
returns 20 V
